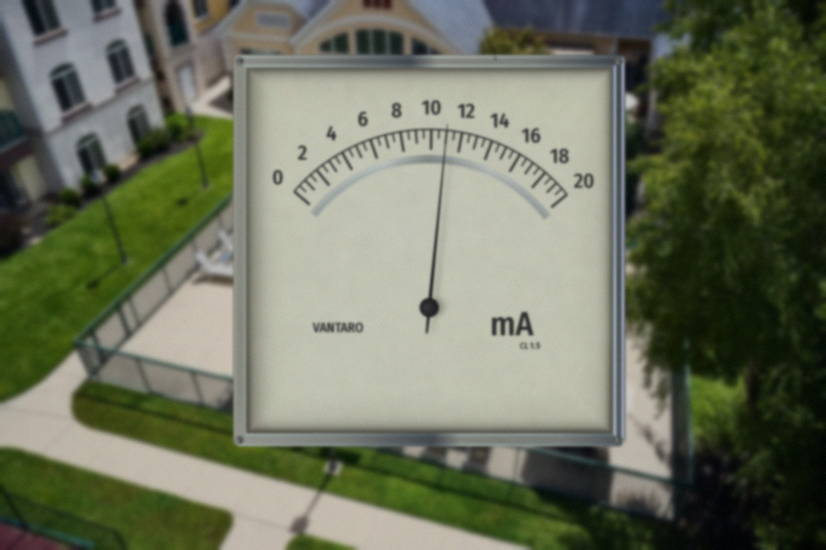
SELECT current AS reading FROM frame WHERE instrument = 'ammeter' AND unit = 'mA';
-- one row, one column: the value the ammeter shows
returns 11 mA
